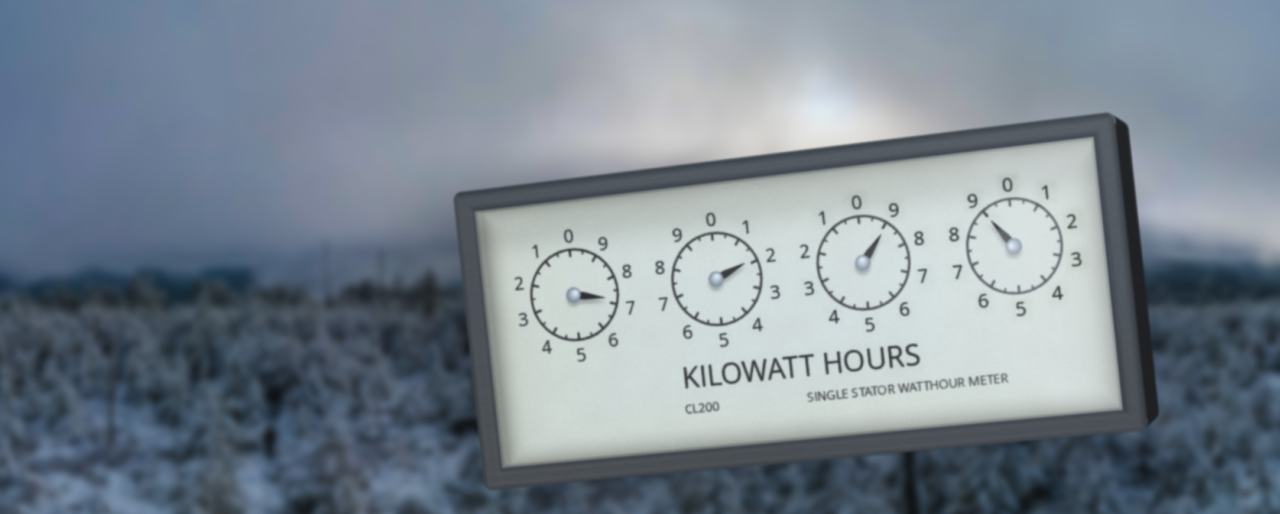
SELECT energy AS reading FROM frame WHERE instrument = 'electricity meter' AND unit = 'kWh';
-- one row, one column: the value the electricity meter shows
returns 7189 kWh
